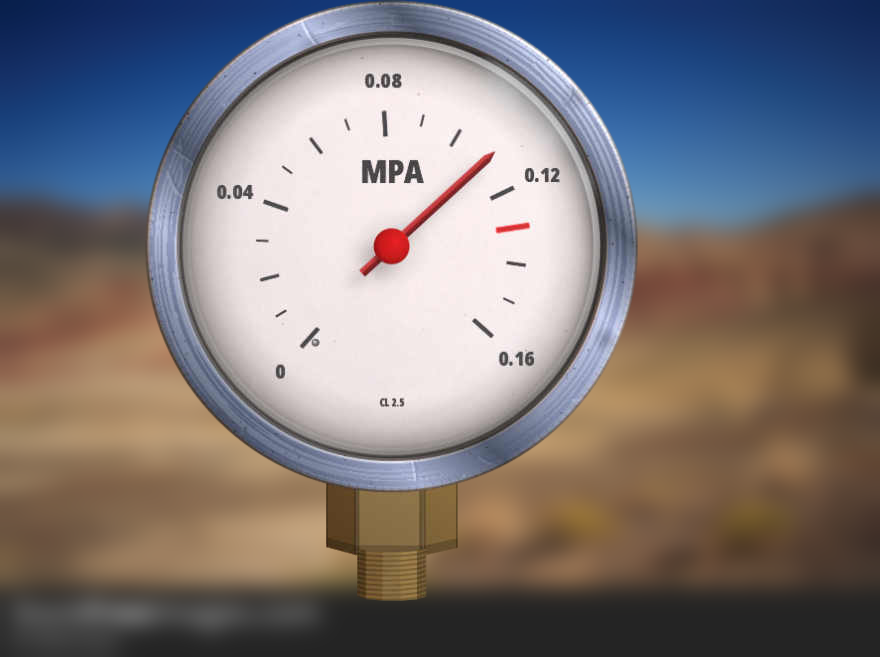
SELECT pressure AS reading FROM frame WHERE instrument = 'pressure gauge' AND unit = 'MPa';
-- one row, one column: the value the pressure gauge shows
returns 0.11 MPa
